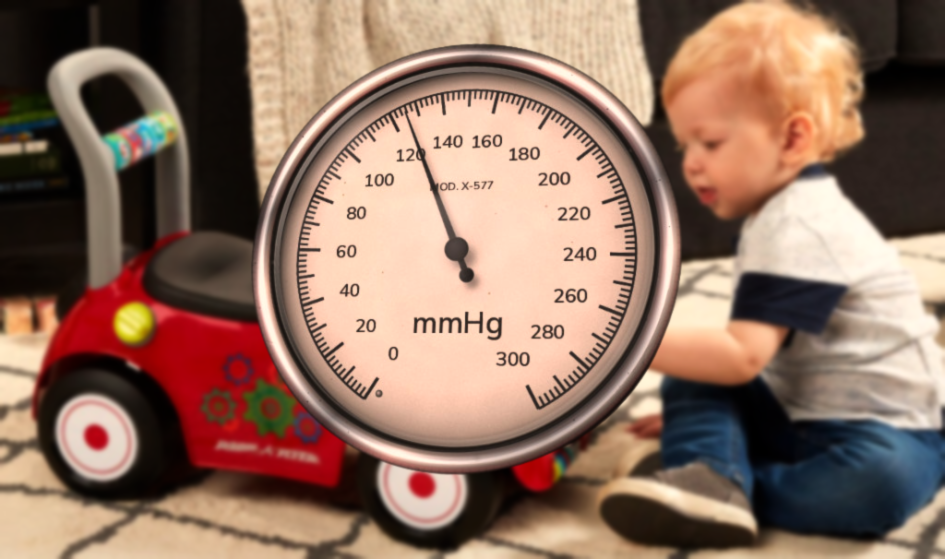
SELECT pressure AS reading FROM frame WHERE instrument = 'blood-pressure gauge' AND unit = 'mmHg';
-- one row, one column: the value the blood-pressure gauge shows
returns 126 mmHg
